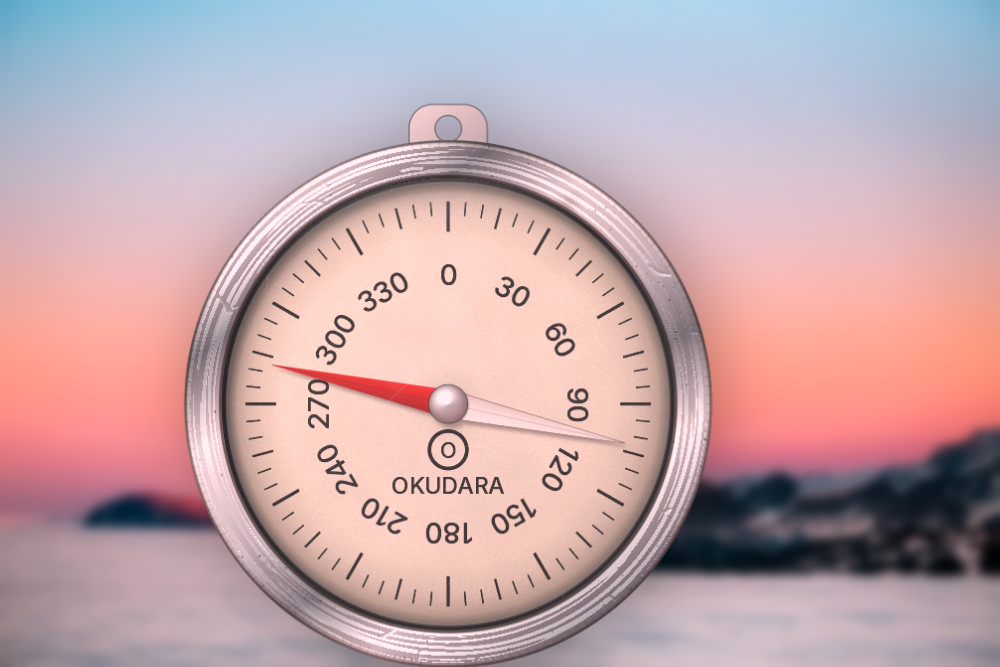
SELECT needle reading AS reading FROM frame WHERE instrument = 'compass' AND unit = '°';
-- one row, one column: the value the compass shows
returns 282.5 °
